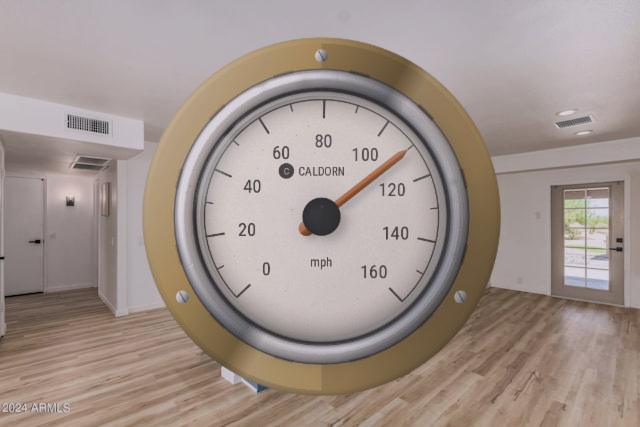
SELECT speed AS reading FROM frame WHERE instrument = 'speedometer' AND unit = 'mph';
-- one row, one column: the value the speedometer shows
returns 110 mph
